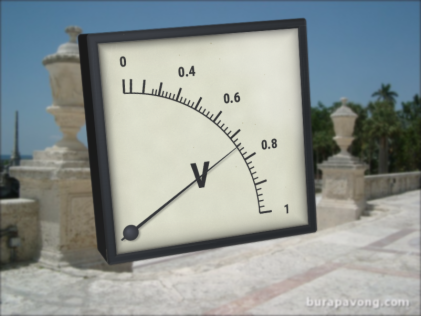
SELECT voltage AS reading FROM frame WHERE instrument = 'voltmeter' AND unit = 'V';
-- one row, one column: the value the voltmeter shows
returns 0.74 V
